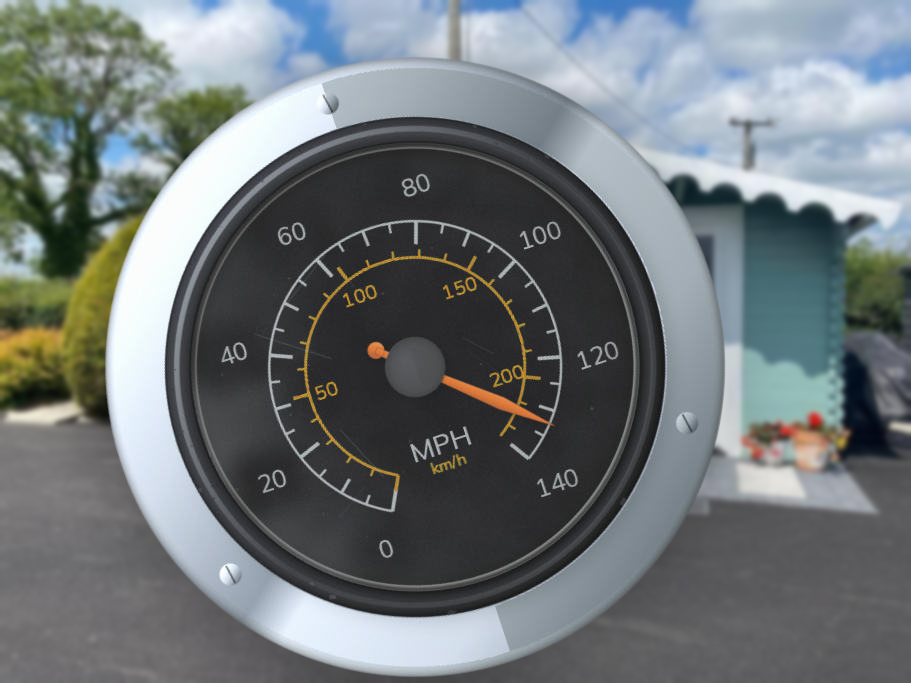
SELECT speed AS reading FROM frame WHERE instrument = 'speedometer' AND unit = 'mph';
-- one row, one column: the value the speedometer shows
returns 132.5 mph
